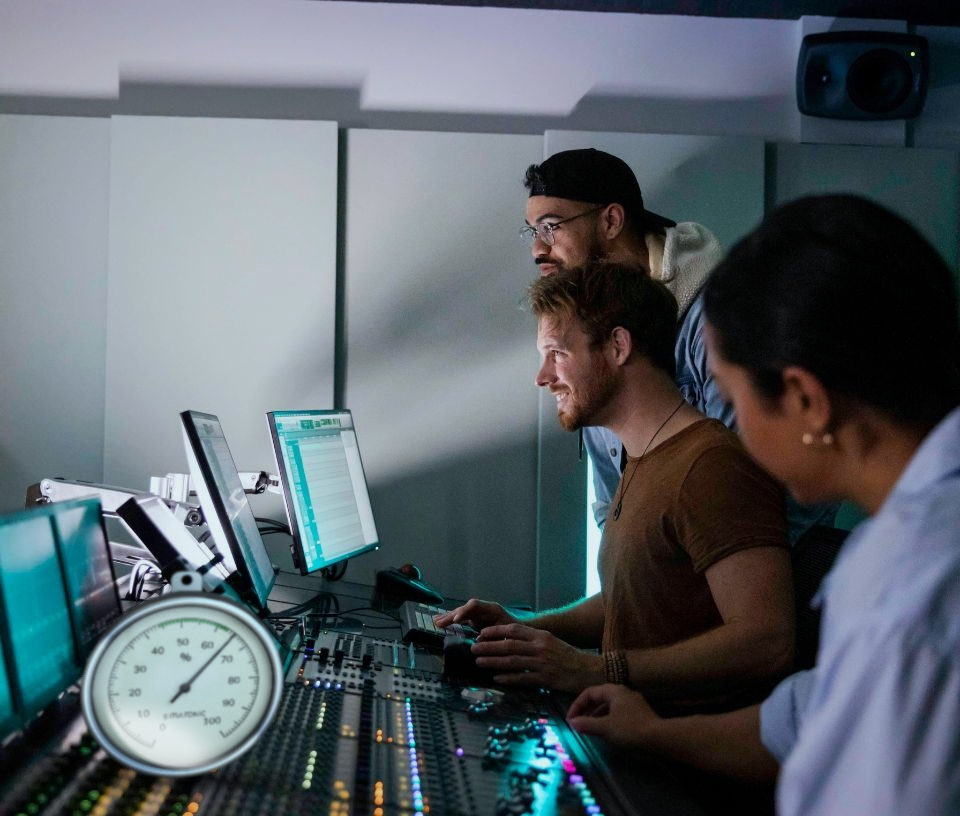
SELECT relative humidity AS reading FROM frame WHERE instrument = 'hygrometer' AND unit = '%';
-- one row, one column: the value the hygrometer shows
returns 65 %
